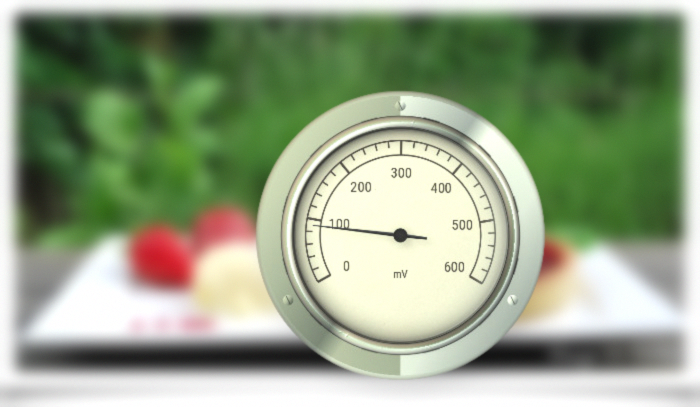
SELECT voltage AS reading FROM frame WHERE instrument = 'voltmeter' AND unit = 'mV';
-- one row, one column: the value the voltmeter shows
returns 90 mV
